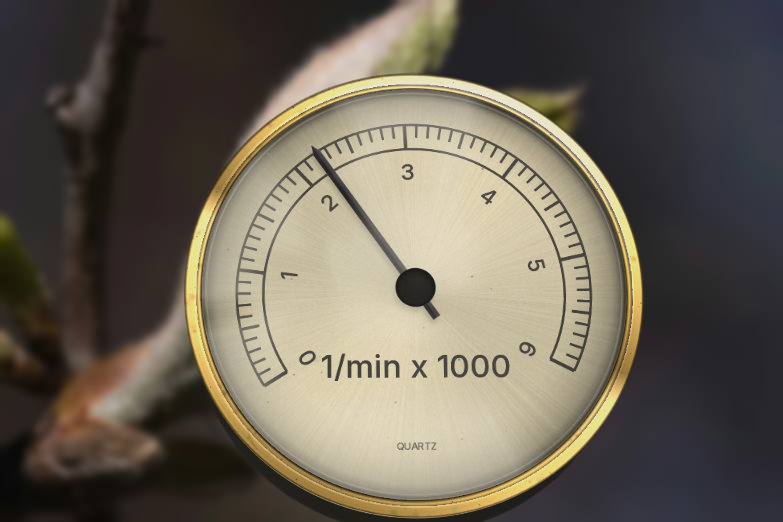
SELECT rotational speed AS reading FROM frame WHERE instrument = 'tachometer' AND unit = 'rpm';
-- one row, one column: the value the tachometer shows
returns 2200 rpm
